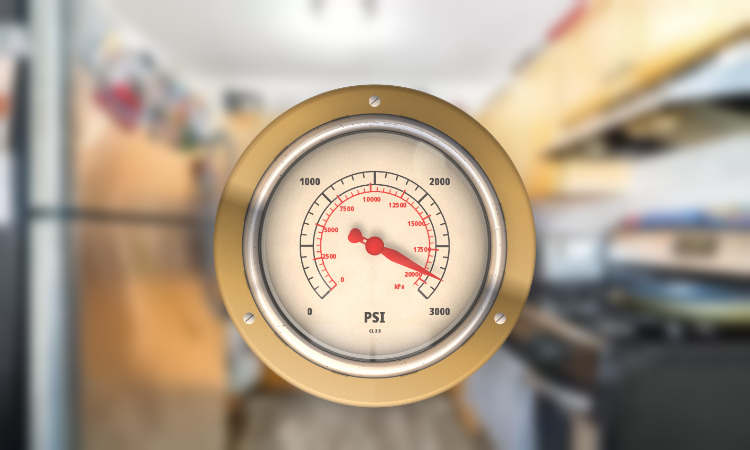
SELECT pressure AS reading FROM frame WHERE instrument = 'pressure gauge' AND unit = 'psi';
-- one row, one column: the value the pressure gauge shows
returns 2800 psi
